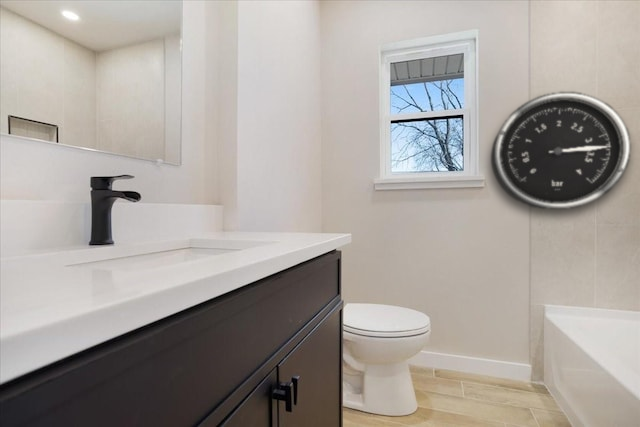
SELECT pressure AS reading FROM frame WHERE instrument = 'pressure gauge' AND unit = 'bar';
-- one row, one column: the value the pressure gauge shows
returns 3.25 bar
